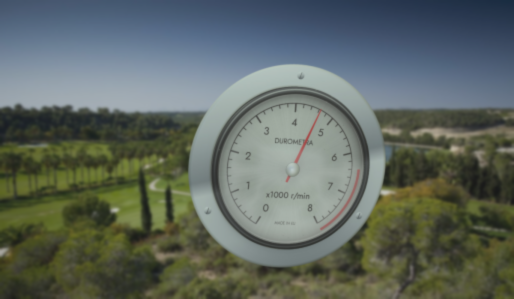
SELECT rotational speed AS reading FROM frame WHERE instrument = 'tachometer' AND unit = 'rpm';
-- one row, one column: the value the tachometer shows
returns 4600 rpm
